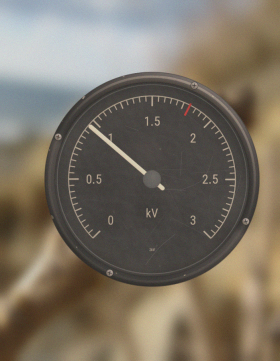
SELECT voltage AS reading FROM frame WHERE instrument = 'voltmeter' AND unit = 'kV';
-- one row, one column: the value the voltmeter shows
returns 0.95 kV
